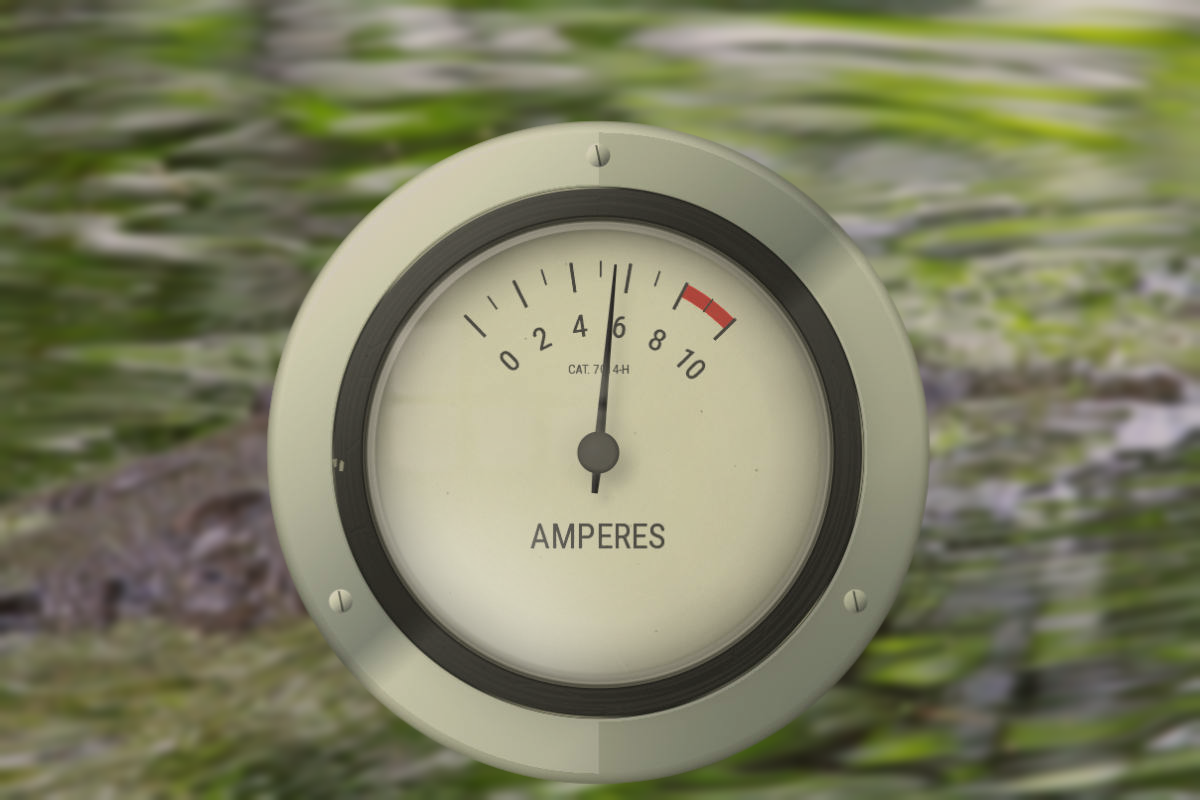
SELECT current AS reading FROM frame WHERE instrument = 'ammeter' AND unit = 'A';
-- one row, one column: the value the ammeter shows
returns 5.5 A
